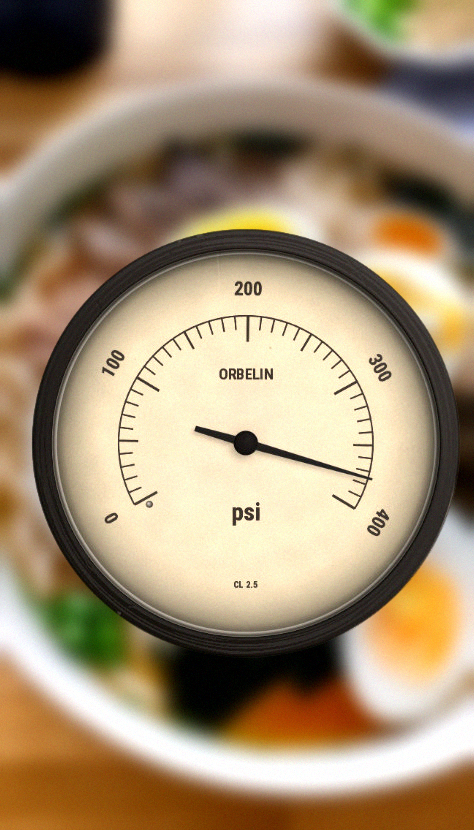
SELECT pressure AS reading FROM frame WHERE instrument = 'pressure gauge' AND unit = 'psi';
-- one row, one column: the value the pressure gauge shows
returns 375 psi
